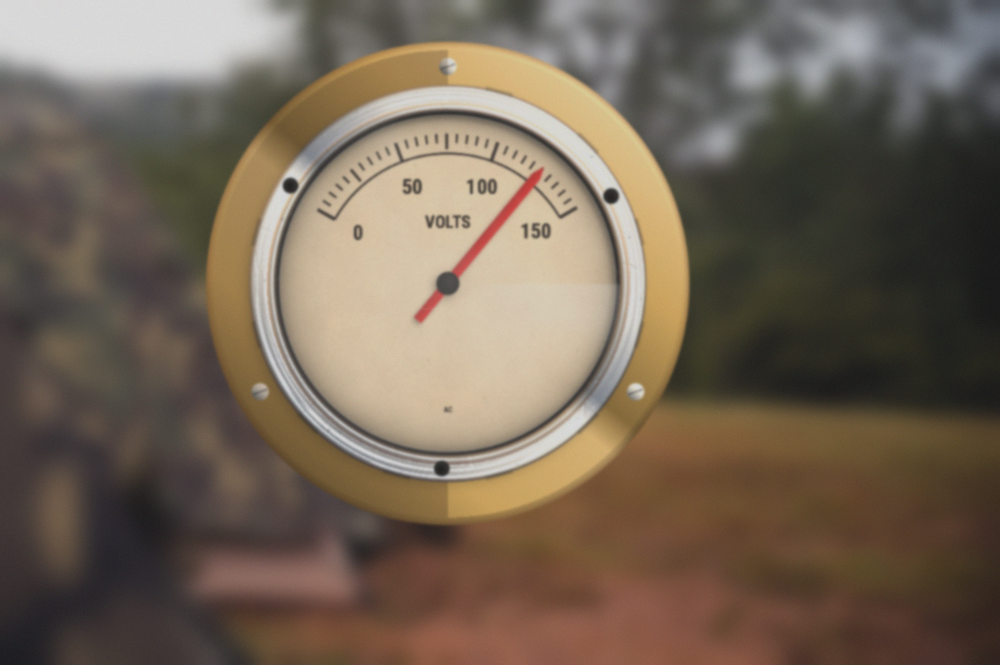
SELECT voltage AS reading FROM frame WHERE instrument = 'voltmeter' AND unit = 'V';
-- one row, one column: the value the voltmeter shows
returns 125 V
